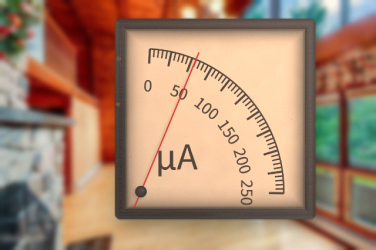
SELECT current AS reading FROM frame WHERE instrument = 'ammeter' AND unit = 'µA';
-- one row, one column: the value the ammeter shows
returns 55 µA
